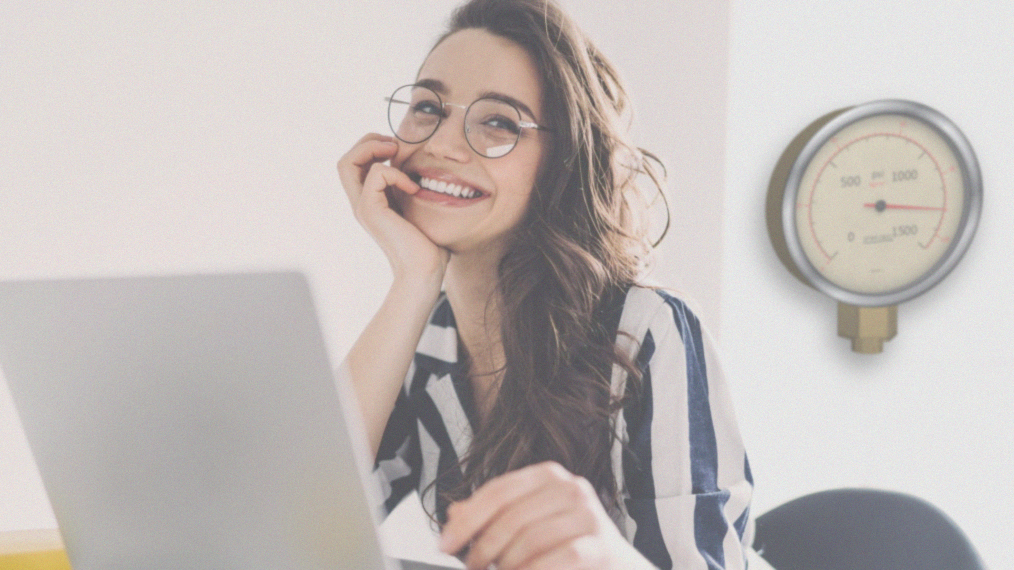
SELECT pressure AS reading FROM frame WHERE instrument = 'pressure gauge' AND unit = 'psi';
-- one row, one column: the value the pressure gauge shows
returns 1300 psi
